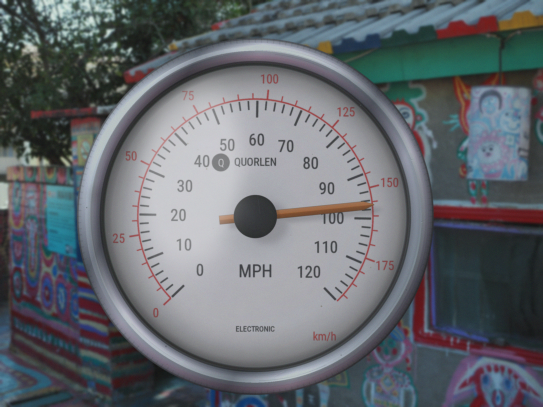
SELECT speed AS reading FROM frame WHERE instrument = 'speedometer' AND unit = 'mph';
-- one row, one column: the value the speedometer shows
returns 97 mph
